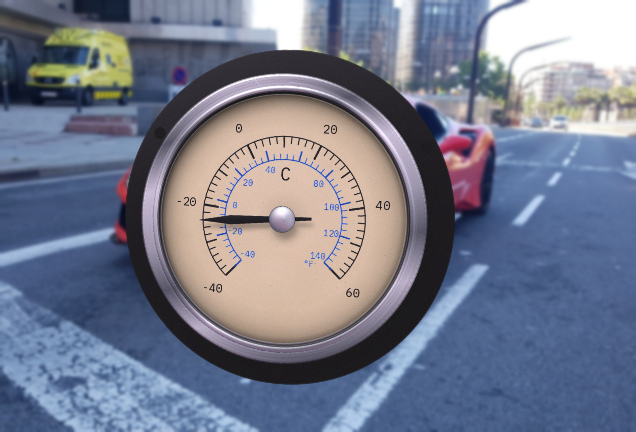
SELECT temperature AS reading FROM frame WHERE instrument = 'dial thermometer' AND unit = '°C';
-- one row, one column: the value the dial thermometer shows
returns -24 °C
